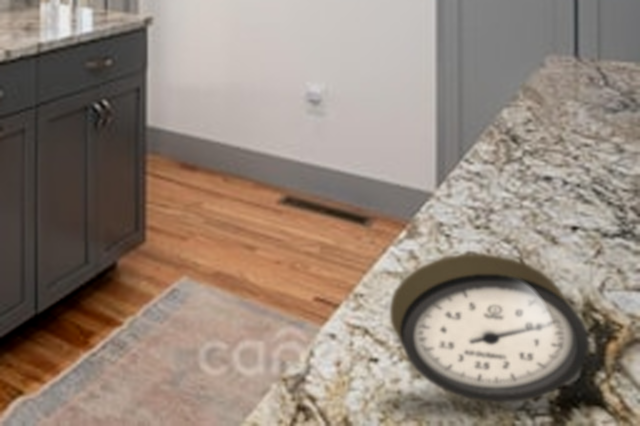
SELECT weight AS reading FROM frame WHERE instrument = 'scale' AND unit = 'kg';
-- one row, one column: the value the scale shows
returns 0.5 kg
